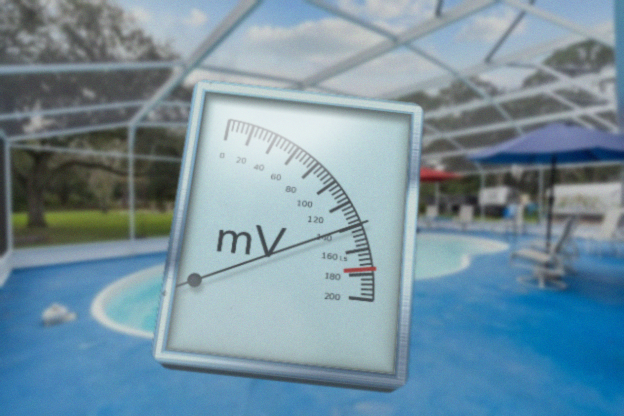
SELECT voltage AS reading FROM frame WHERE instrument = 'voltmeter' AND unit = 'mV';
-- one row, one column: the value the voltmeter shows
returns 140 mV
